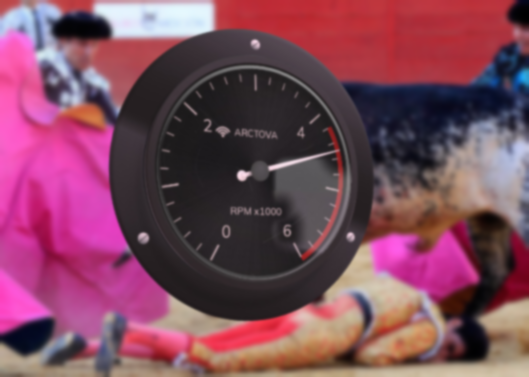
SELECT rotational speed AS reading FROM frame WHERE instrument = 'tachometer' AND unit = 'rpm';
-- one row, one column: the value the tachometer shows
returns 4500 rpm
